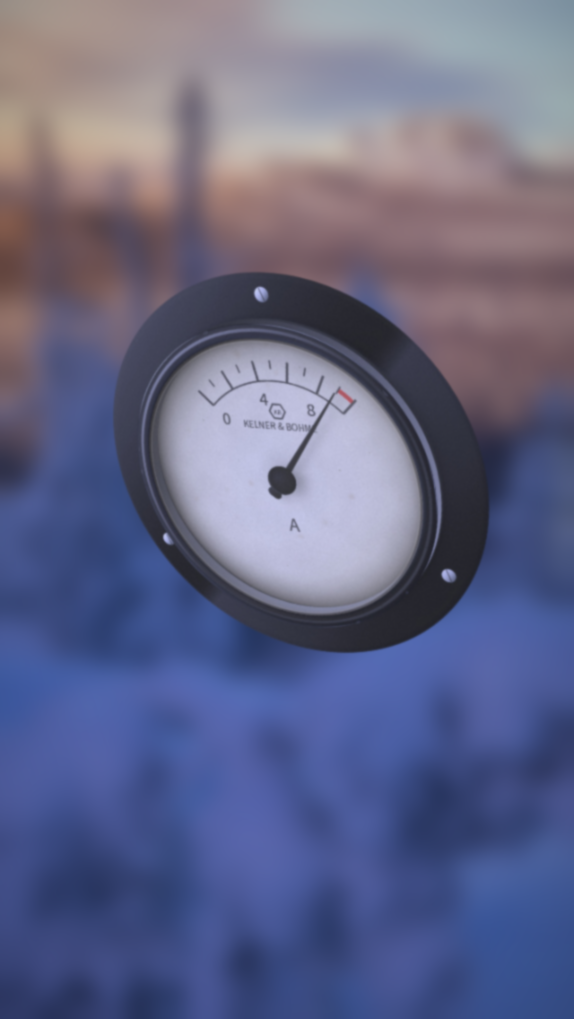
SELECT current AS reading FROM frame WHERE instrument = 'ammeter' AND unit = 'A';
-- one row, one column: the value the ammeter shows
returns 9 A
